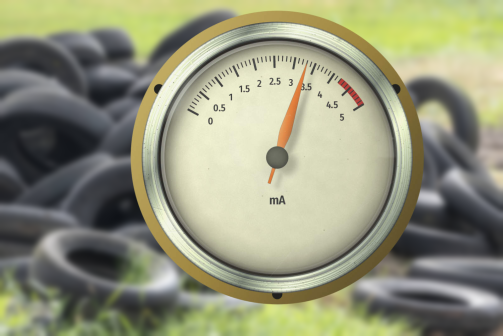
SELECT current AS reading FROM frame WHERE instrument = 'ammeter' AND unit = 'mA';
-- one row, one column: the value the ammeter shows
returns 3.3 mA
